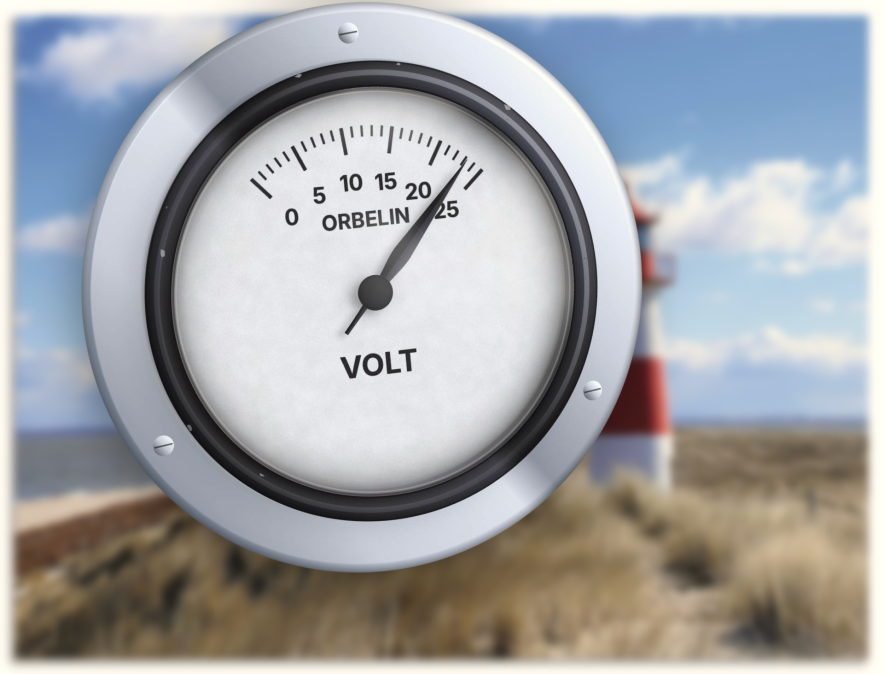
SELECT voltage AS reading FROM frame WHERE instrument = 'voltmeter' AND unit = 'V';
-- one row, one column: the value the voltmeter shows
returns 23 V
